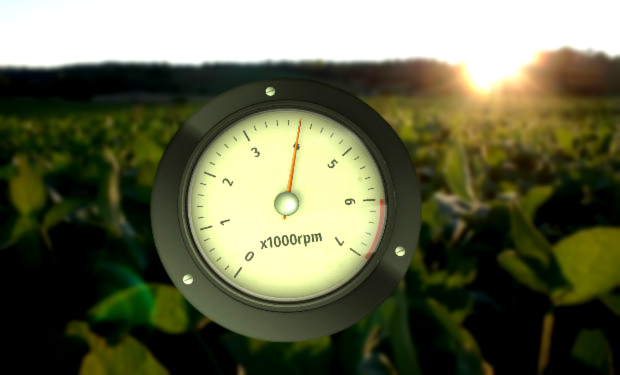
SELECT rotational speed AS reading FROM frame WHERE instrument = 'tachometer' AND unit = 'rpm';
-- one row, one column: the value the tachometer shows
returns 4000 rpm
